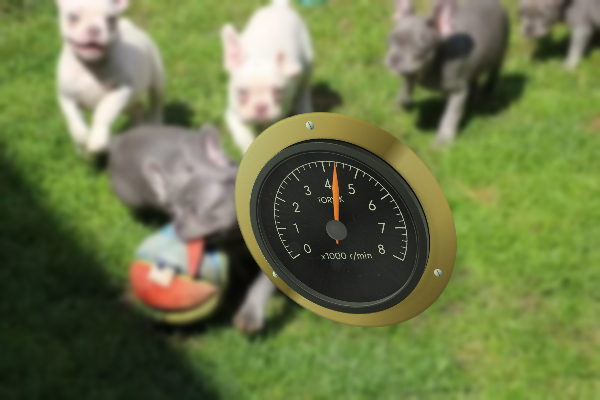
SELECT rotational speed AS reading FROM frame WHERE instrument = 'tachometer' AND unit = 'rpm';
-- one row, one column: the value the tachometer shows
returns 4400 rpm
